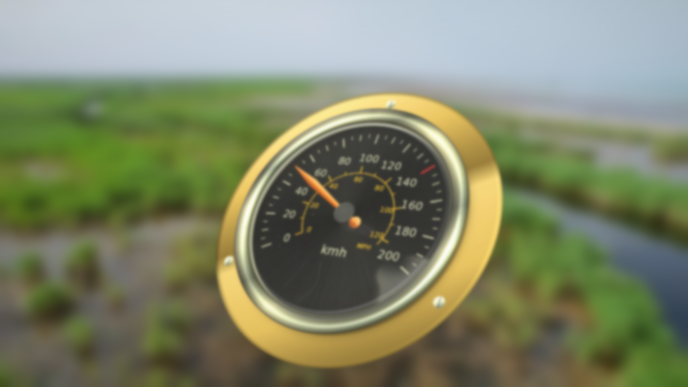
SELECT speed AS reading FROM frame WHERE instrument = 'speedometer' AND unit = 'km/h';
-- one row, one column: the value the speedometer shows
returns 50 km/h
